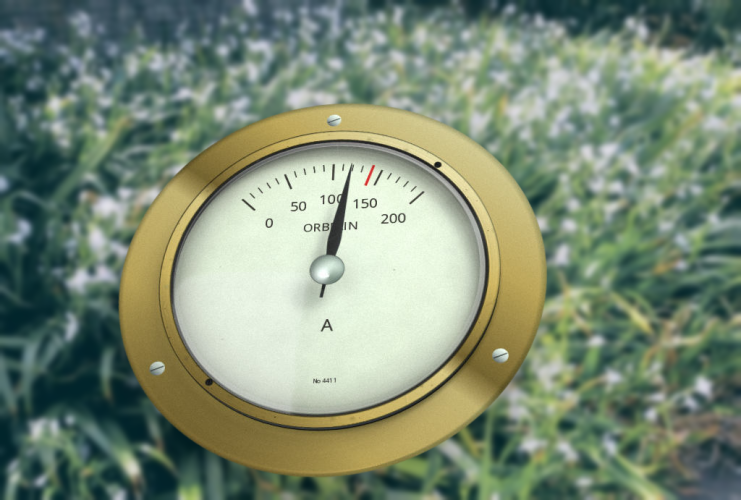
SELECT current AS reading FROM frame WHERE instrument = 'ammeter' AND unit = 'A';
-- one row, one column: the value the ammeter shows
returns 120 A
